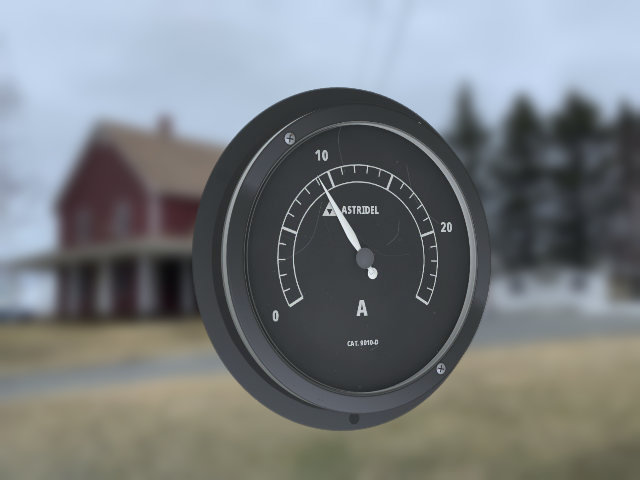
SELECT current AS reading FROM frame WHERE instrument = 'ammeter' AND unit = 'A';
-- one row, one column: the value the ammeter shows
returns 9 A
